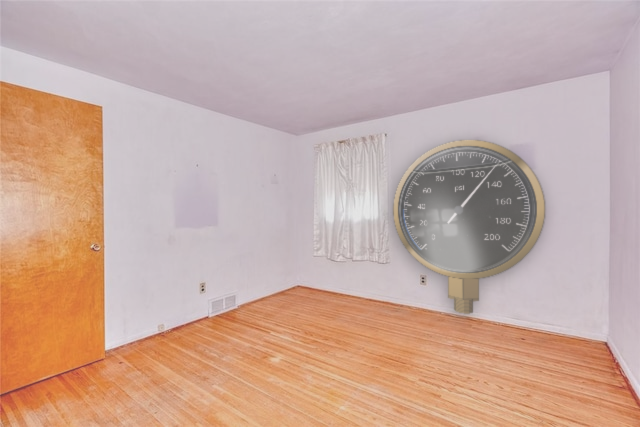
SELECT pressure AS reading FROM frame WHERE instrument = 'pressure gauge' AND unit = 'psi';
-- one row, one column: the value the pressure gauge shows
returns 130 psi
